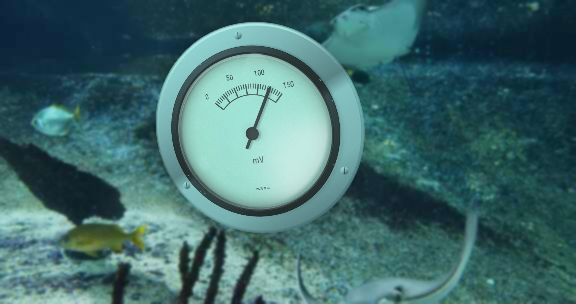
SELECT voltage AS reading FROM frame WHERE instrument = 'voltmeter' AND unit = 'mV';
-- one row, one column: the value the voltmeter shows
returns 125 mV
